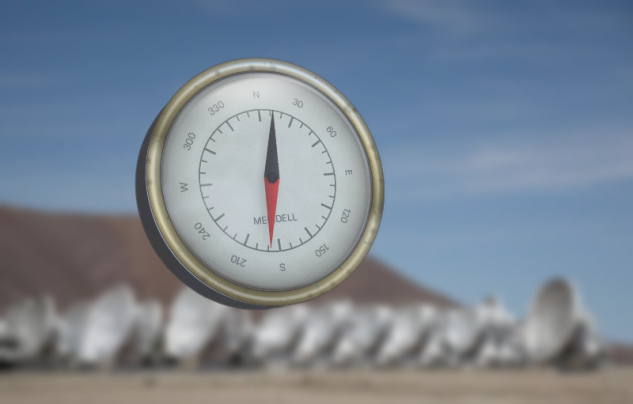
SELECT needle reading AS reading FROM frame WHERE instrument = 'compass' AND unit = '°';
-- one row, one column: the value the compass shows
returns 190 °
